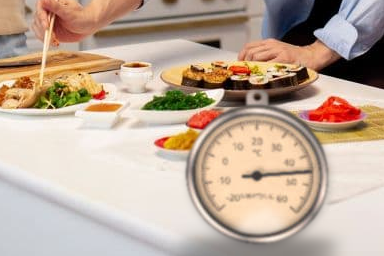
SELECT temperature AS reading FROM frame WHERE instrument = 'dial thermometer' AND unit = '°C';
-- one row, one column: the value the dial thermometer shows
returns 45 °C
